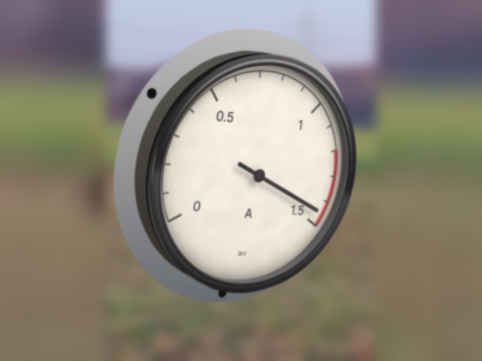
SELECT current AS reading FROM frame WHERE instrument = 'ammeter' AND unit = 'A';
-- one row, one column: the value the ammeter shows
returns 1.45 A
